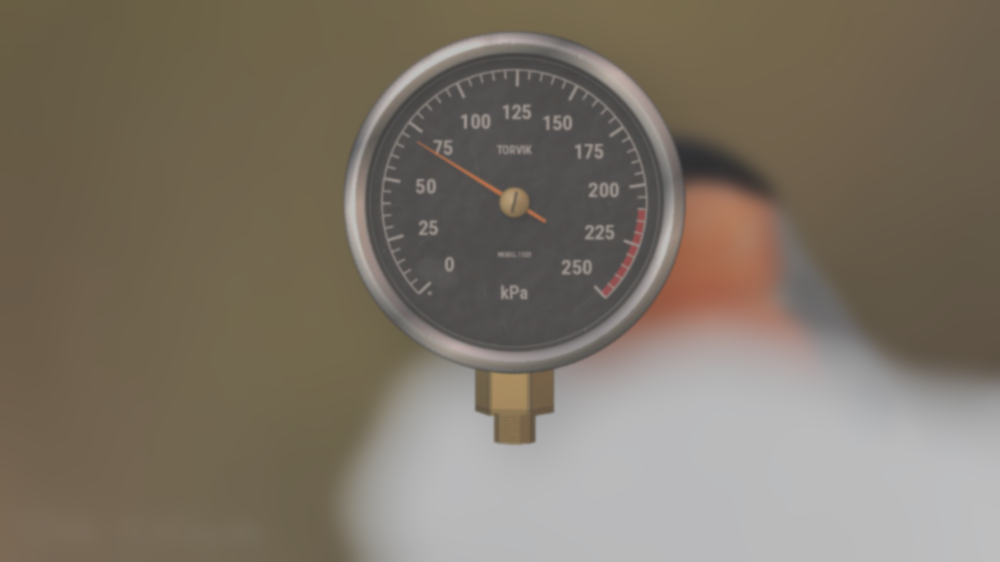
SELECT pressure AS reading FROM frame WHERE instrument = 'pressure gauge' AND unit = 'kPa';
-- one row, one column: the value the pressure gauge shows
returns 70 kPa
